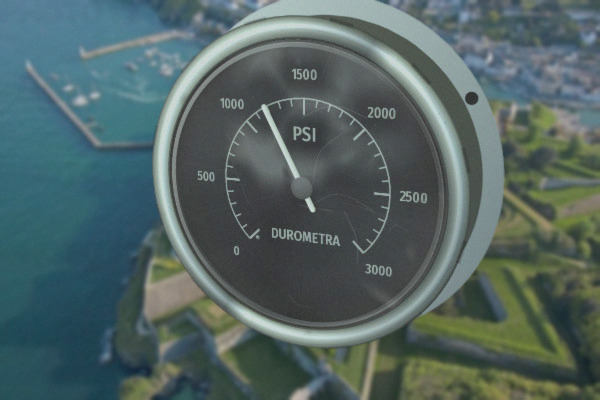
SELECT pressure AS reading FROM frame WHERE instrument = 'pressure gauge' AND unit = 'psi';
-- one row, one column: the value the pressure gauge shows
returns 1200 psi
